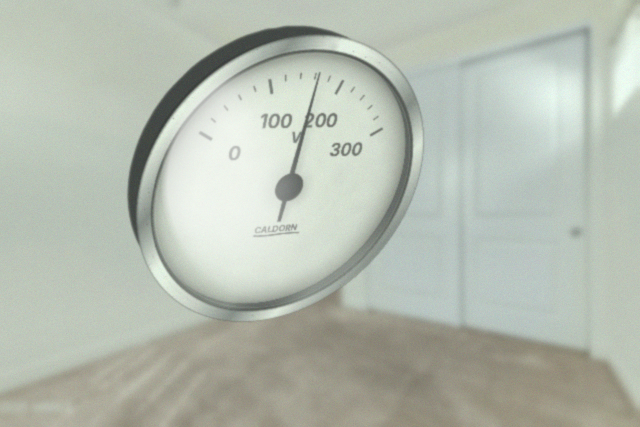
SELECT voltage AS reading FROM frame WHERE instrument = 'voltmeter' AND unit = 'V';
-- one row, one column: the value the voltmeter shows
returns 160 V
